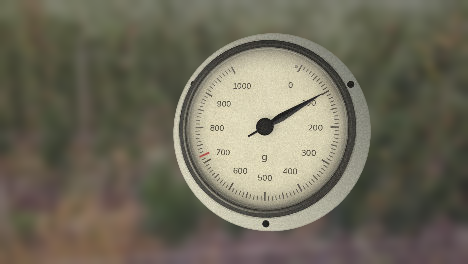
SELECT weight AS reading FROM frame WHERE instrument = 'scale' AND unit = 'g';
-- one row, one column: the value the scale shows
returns 100 g
